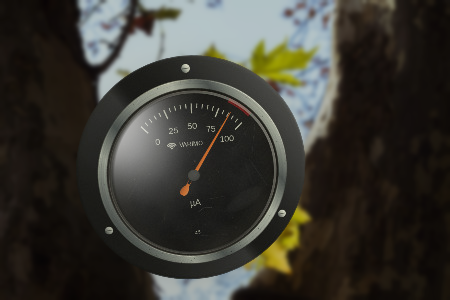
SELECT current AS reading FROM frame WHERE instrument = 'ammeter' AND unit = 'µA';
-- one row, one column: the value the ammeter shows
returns 85 µA
